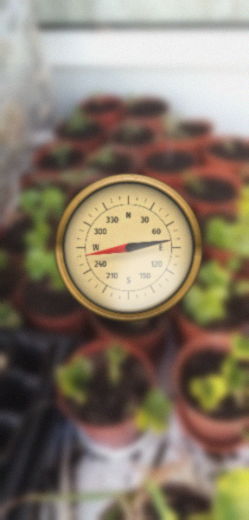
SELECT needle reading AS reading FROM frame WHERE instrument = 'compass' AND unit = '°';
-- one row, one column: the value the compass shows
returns 260 °
